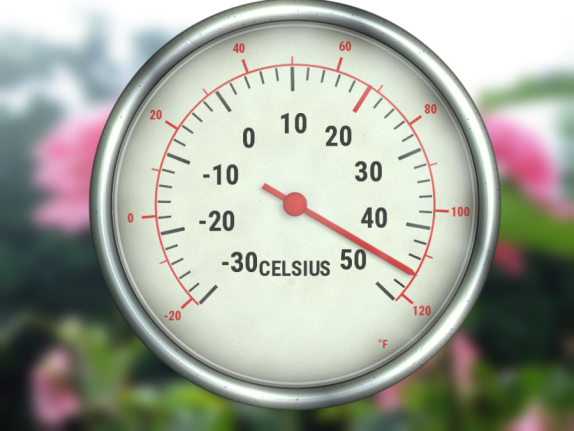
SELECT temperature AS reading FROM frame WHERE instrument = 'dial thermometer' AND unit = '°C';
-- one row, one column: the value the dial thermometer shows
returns 46 °C
